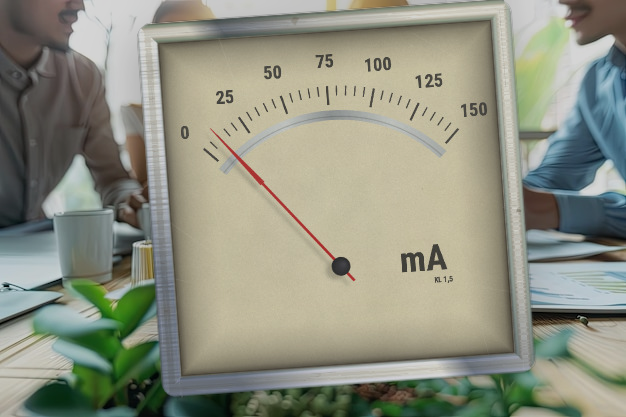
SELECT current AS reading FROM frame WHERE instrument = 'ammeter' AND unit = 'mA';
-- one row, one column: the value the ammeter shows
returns 10 mA
